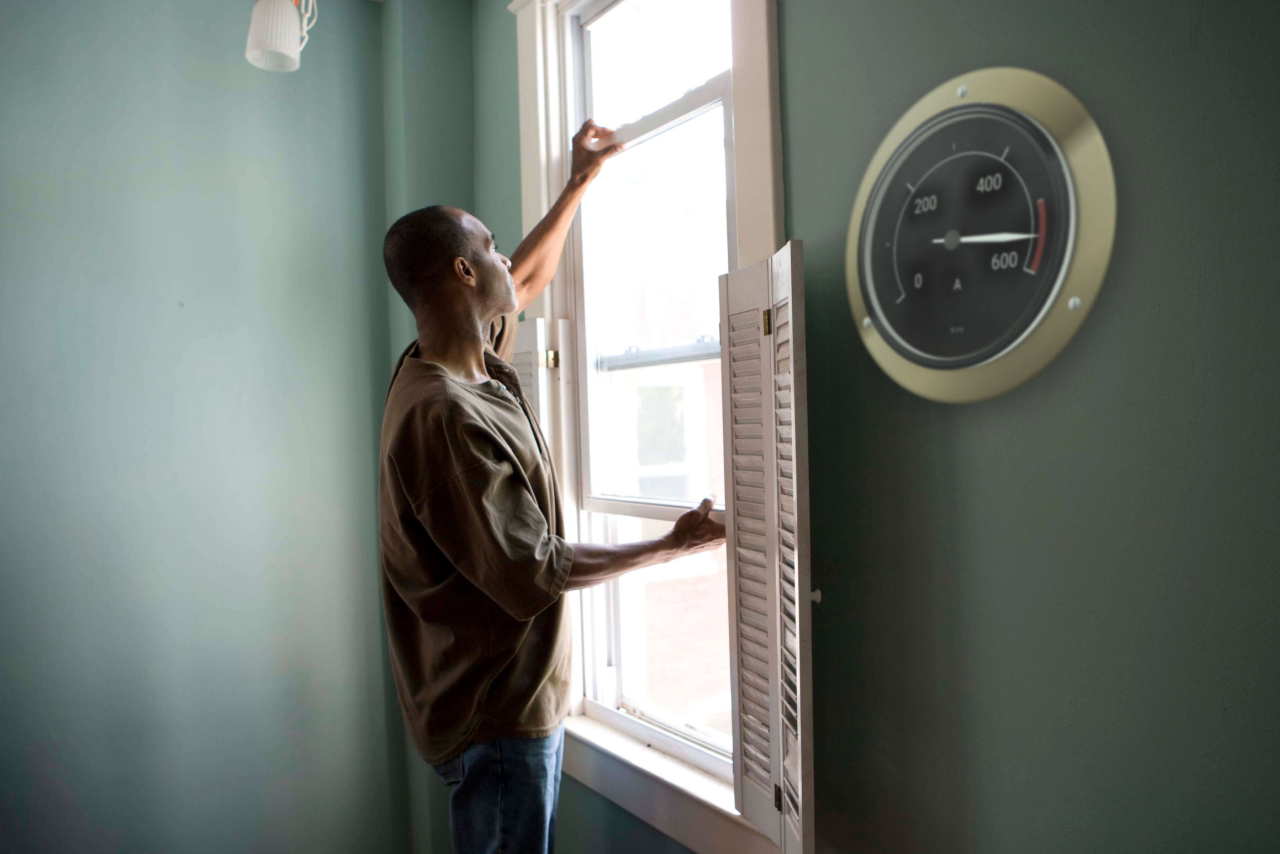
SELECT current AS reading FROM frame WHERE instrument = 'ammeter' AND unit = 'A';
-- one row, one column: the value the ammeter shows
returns 550 A
